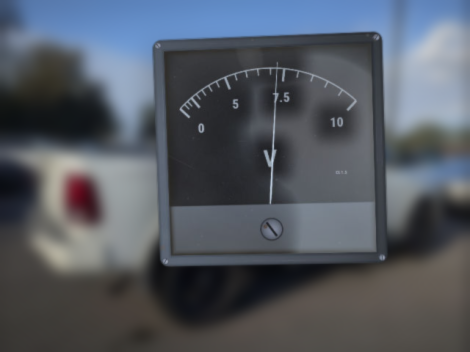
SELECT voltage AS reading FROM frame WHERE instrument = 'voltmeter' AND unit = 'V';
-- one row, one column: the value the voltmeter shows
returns 7.25 V
